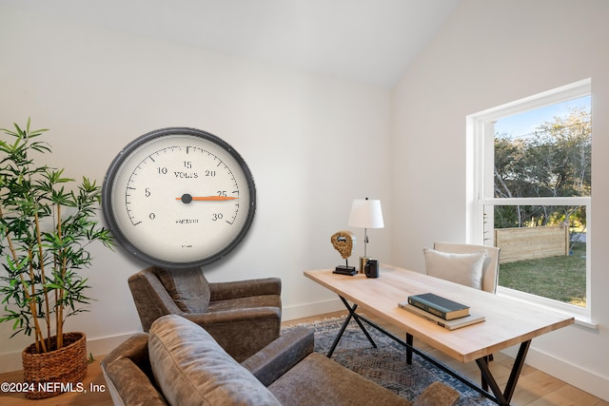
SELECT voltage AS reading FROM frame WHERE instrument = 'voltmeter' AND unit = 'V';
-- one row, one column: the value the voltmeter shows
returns 26 V
